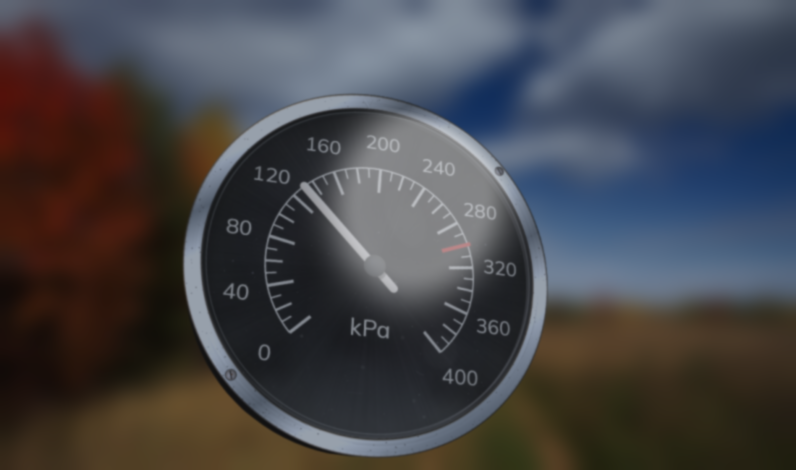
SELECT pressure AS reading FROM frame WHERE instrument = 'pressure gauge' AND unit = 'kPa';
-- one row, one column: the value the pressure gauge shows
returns 130 kPa
